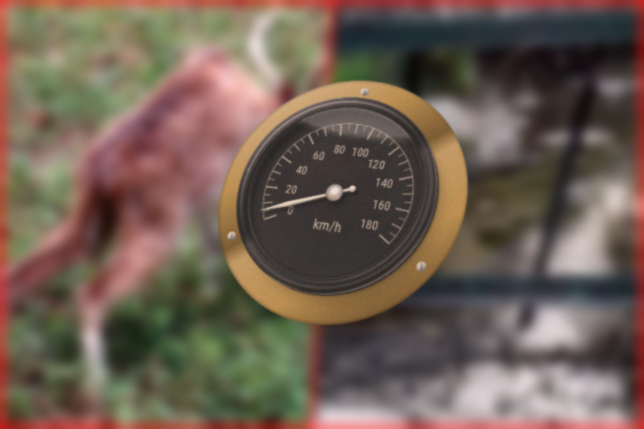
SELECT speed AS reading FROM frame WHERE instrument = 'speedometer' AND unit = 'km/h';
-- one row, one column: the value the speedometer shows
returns 5 km/h
